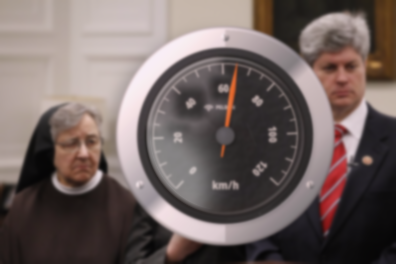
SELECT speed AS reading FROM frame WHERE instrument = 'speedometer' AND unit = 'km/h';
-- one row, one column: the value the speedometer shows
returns 65 km/h
